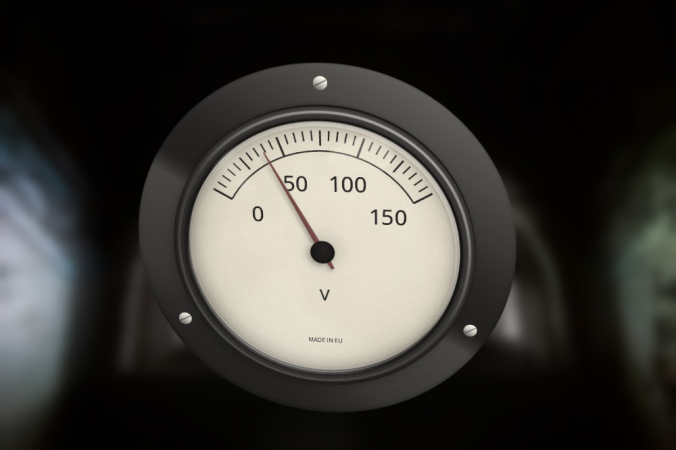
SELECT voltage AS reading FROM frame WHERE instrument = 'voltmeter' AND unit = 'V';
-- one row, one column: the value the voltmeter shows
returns 40 V
